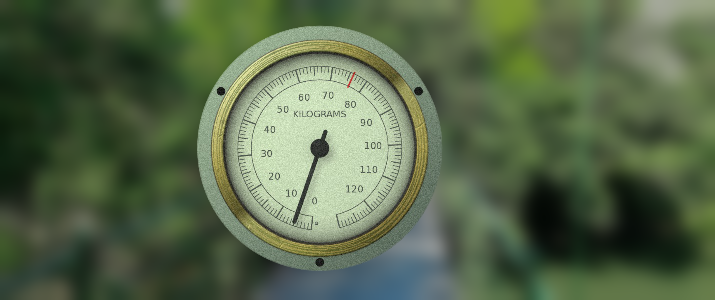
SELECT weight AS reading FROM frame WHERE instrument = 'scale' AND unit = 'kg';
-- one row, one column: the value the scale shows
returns 5 kg
